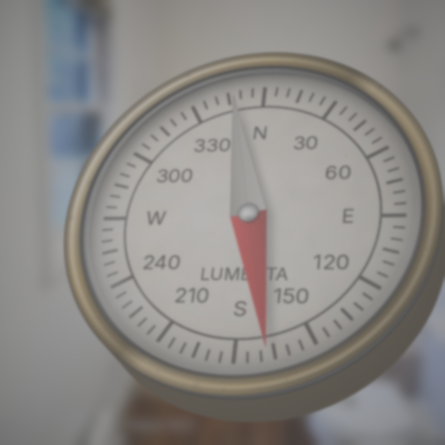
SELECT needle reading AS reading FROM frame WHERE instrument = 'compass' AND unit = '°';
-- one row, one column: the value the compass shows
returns 167.5 °
